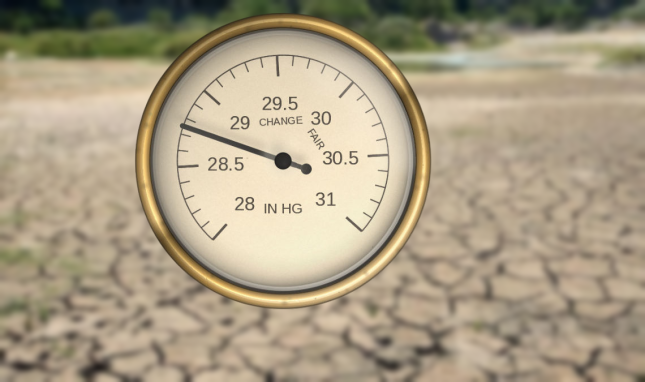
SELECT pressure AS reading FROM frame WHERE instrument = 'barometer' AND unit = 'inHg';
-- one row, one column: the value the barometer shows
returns 28.75 inHg
